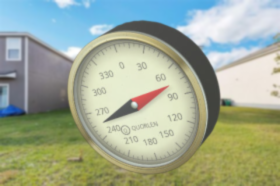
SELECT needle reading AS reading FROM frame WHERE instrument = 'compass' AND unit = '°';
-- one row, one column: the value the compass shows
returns 75 °
